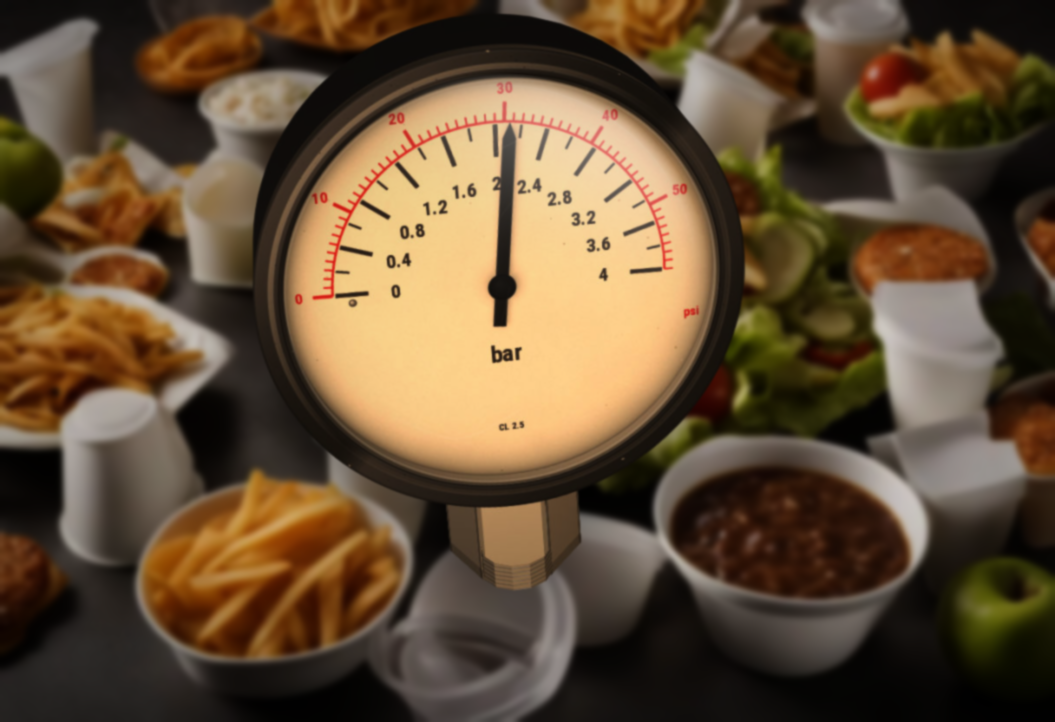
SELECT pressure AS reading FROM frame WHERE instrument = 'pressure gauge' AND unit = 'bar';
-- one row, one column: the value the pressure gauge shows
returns 2.1 bar
